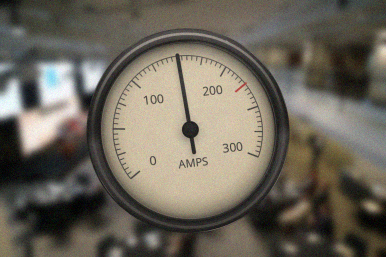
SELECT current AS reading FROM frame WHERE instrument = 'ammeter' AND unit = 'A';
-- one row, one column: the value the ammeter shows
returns 150 A
